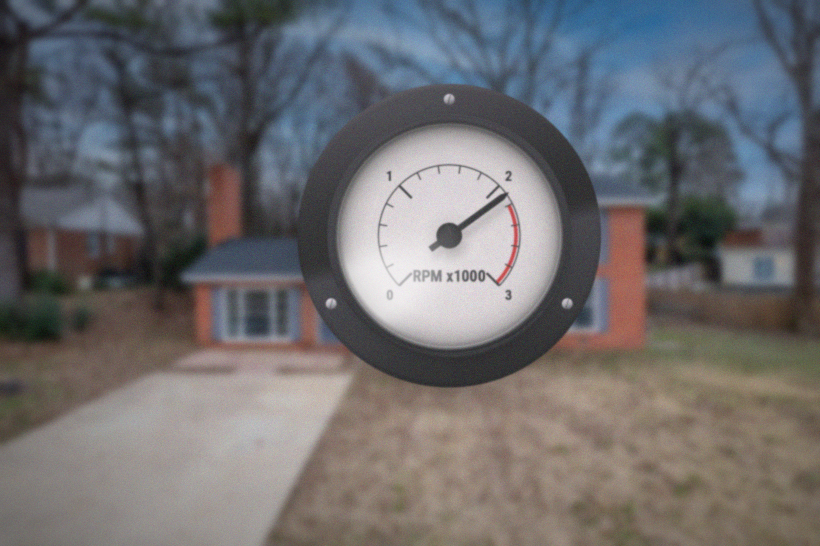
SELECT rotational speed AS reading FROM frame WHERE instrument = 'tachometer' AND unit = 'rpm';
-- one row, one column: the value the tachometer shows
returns 2100 rpm
